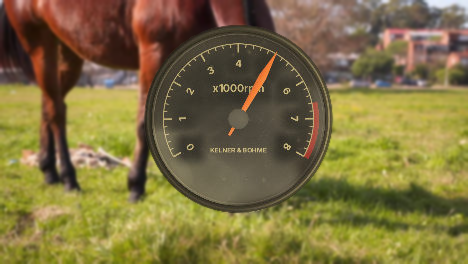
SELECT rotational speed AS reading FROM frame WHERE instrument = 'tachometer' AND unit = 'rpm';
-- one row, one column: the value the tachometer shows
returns 5000 rpm
